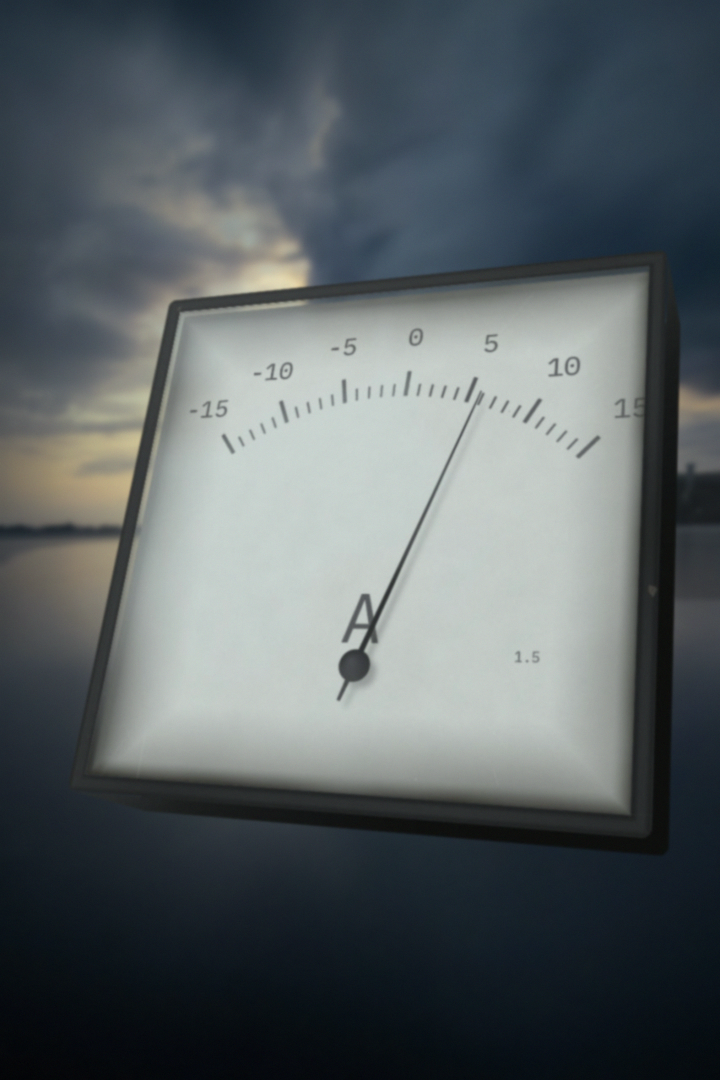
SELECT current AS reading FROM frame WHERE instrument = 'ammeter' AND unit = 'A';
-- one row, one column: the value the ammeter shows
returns 6 A
